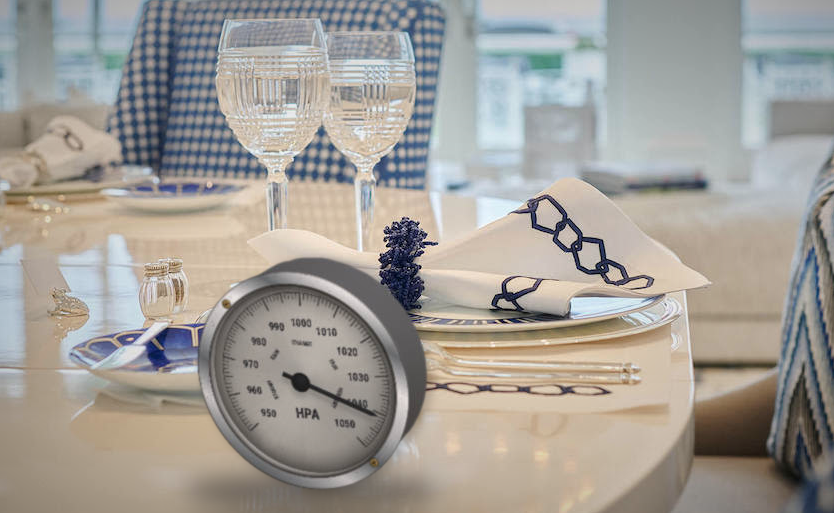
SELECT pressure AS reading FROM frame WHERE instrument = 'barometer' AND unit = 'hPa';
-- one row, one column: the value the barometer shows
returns 1040 hPa
